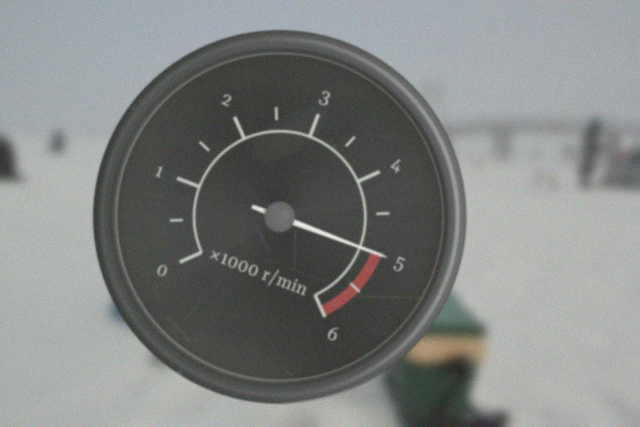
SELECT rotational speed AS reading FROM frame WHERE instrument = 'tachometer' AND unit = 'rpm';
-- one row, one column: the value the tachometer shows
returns 5000 rpm
